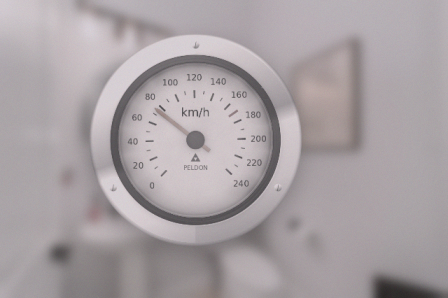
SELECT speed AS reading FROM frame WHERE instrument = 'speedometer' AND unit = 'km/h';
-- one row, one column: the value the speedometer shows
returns 75 km/h
